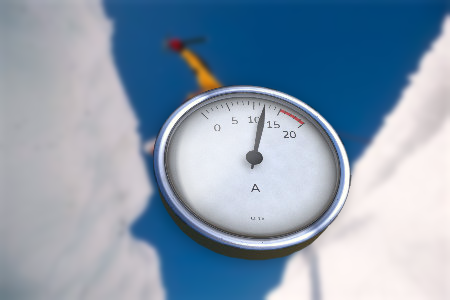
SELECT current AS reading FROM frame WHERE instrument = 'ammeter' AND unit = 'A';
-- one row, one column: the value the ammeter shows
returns 12 A
